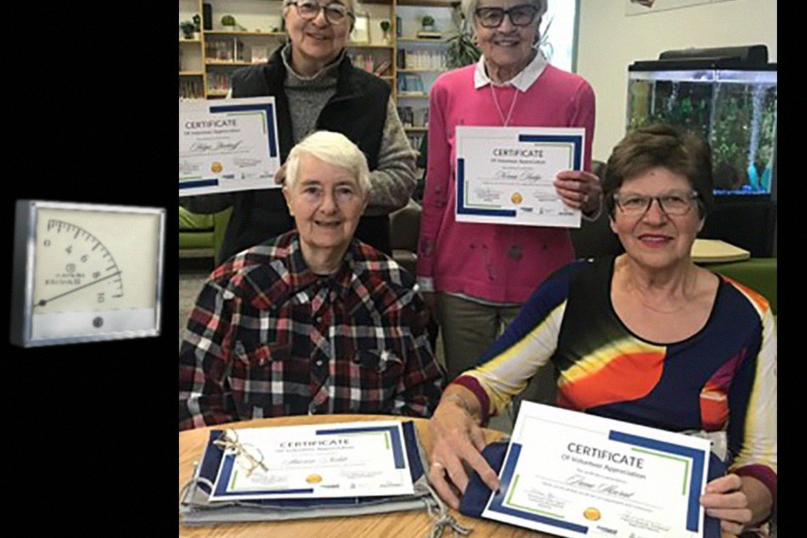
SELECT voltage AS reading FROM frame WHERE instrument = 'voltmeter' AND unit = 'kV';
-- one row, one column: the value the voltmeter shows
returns 8.5 kV
